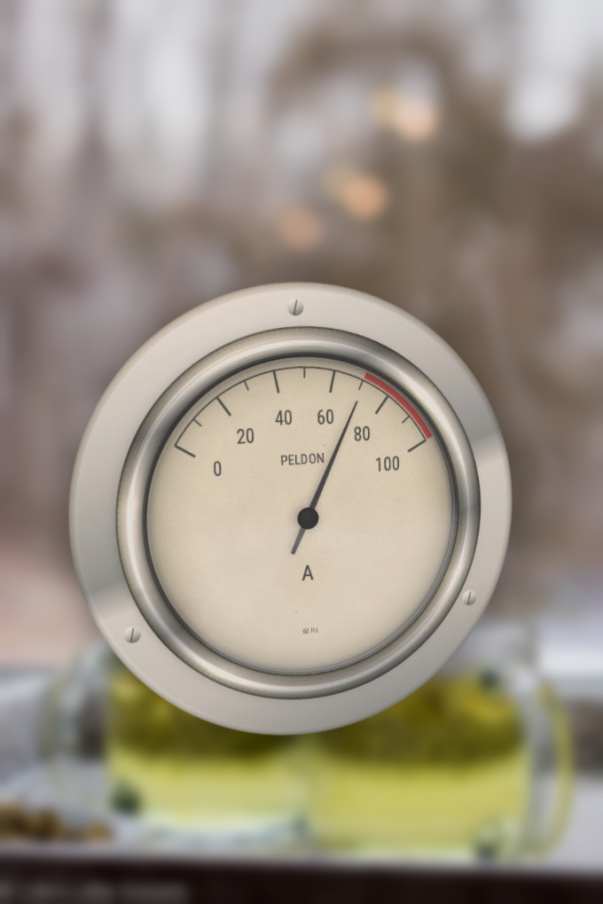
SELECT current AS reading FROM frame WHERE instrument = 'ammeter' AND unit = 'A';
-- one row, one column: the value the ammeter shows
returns 70 A
